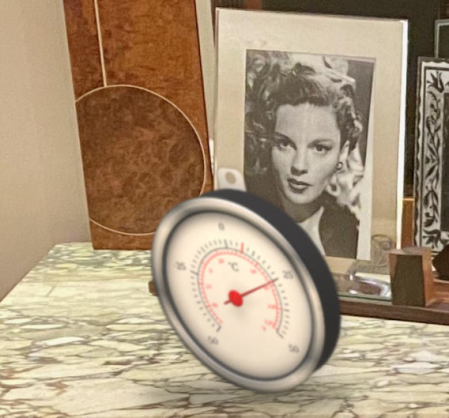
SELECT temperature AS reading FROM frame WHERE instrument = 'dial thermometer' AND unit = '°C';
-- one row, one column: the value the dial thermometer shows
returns 25 °C
